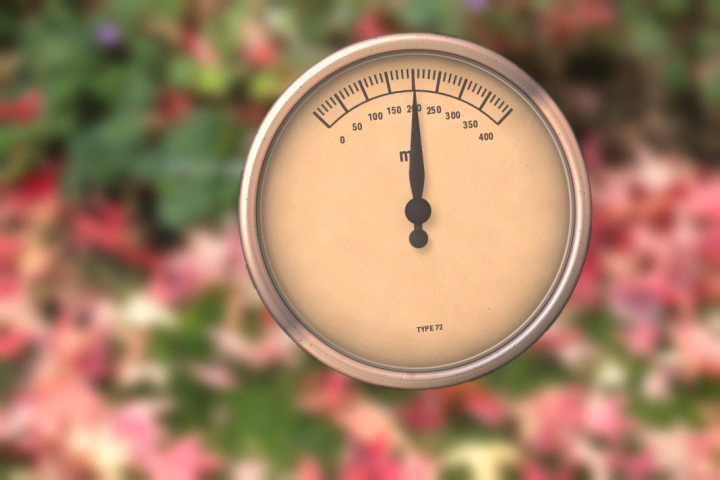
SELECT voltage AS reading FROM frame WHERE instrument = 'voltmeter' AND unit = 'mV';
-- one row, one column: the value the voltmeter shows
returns 200 mV
